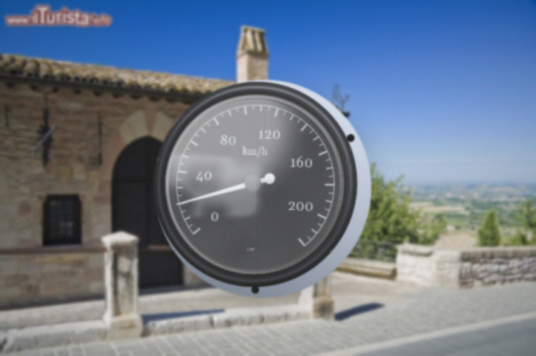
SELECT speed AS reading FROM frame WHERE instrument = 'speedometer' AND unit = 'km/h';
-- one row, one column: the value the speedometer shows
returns 20 km/h
